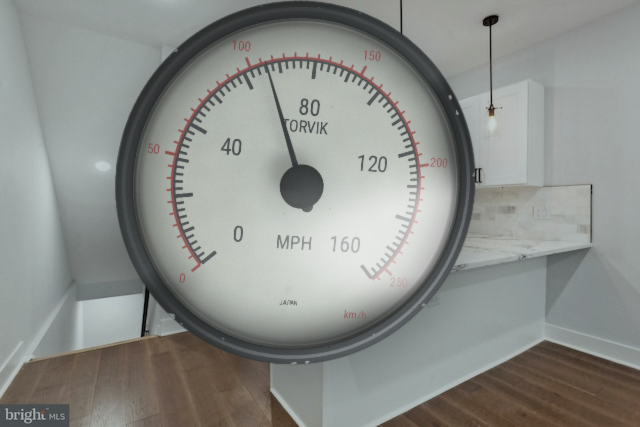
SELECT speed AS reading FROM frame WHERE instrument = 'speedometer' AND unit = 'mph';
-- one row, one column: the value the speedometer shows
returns 66 mph
